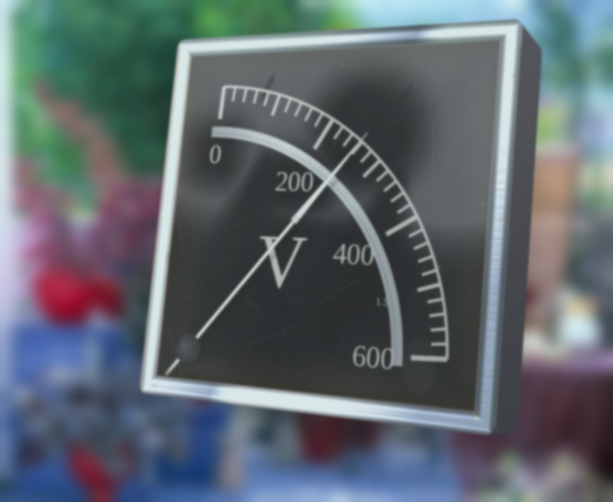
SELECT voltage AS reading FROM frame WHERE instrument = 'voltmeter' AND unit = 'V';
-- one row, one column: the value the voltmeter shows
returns 260 V
